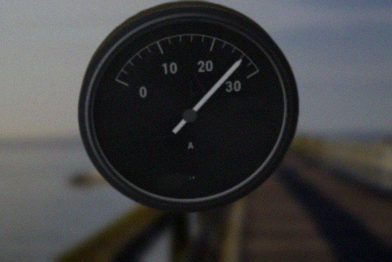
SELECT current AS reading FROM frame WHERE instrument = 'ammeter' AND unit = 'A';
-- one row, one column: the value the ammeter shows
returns 26 A
